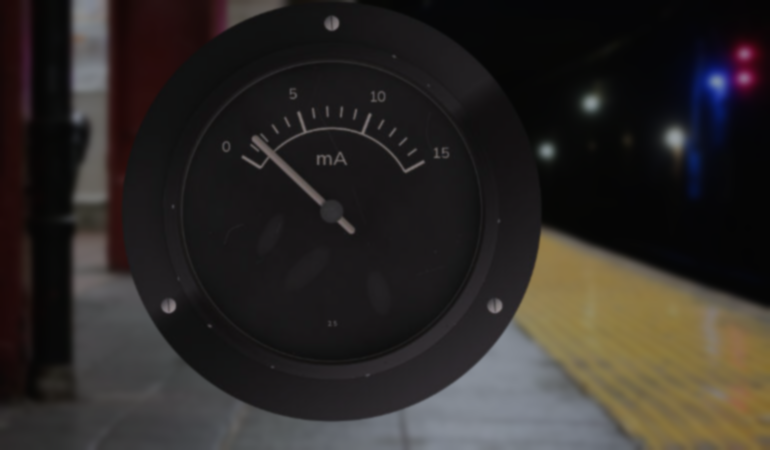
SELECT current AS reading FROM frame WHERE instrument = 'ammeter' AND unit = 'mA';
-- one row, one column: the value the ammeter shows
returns 1.5 mA
